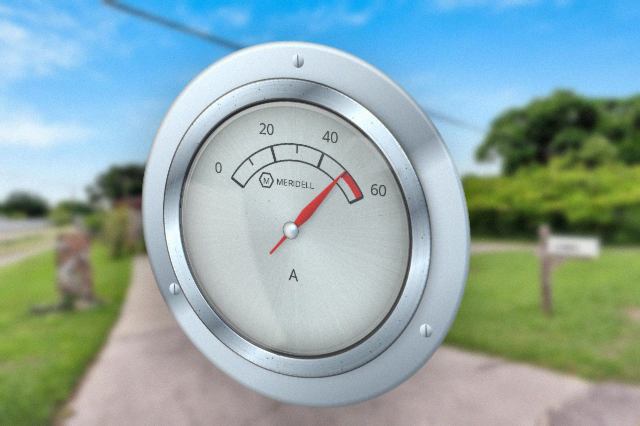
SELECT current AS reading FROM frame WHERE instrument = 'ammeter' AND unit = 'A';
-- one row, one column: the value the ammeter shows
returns 50 A
